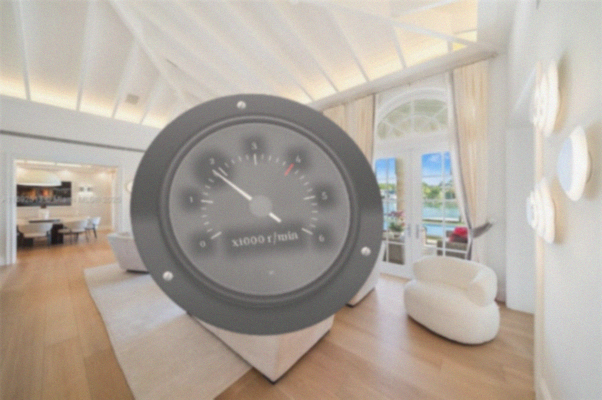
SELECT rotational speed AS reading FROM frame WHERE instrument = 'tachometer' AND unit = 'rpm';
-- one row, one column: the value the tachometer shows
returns 1800 rpm
